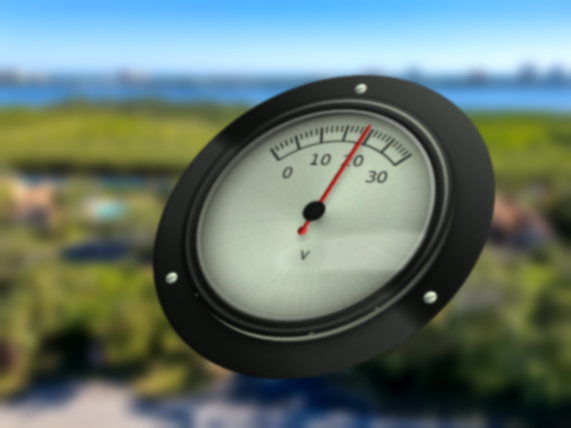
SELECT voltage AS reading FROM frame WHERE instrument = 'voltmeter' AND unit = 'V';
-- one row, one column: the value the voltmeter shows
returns 20 V
